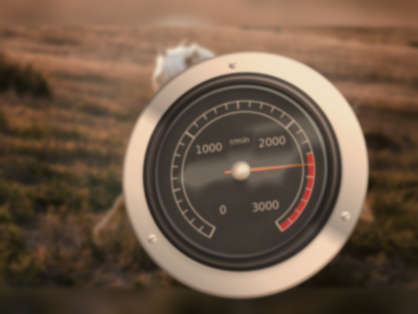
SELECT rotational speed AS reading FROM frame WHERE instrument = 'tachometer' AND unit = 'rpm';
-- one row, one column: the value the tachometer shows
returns 2400 rpm
